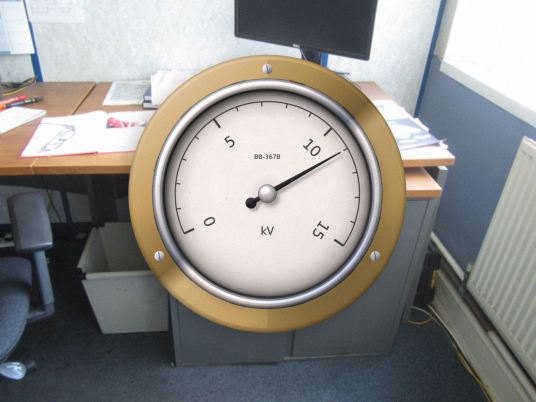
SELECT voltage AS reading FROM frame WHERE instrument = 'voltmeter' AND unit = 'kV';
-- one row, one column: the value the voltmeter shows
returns 11 kV
